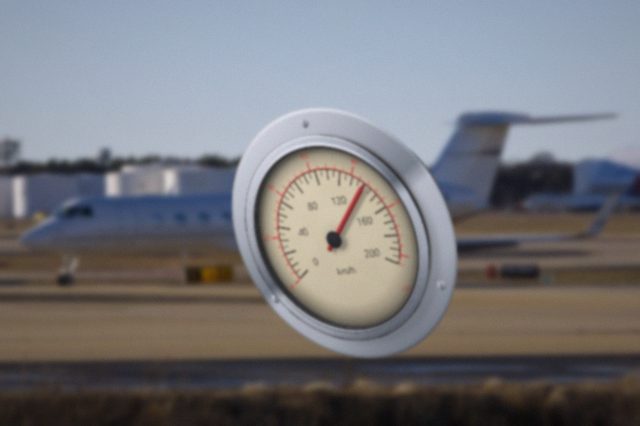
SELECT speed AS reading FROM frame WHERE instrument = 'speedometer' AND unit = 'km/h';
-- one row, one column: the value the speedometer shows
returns 140 km/h
